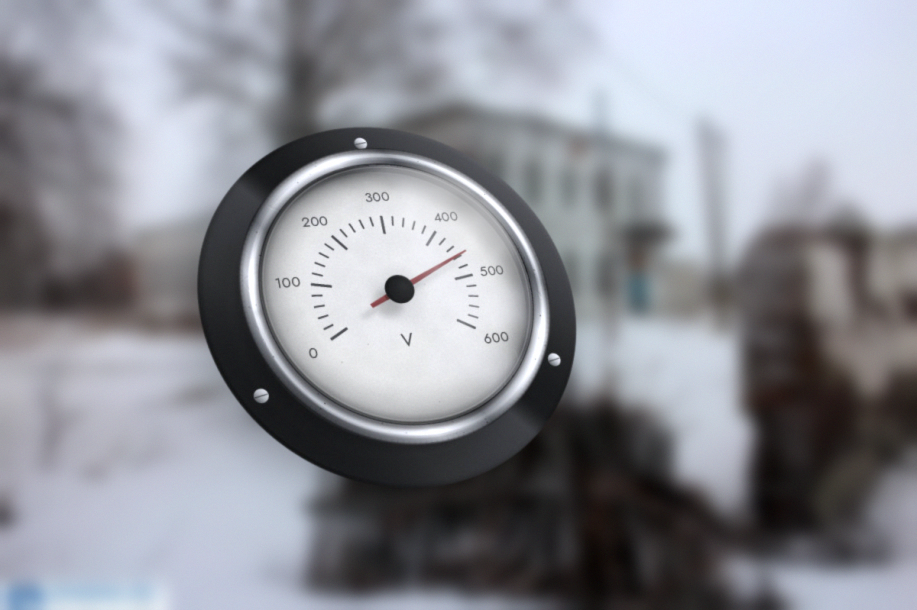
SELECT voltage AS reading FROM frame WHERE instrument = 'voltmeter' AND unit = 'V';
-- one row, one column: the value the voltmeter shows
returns 460 V
